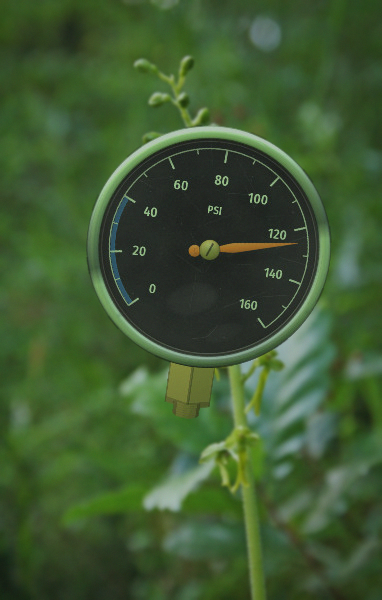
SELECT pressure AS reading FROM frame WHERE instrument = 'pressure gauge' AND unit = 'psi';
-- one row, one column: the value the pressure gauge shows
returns 125 psi
